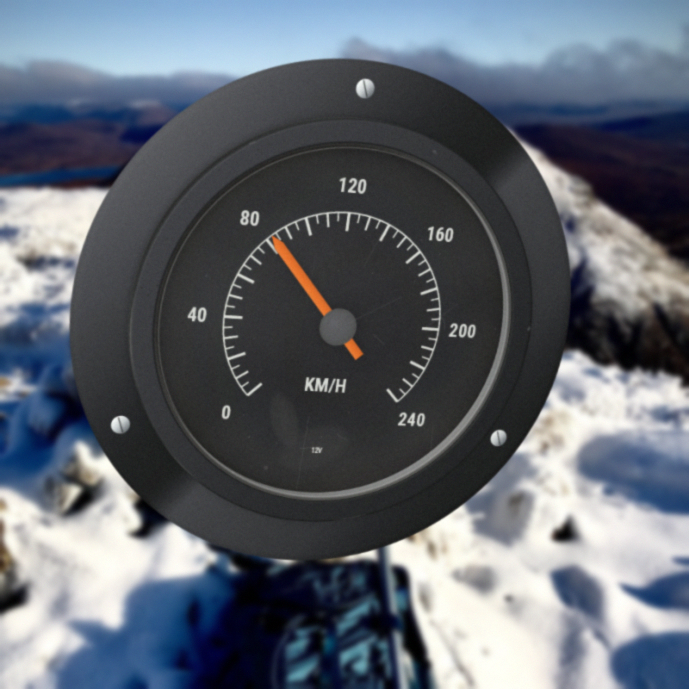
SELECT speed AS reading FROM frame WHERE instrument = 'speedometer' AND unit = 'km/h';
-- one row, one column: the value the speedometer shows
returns 82.5 km/h
